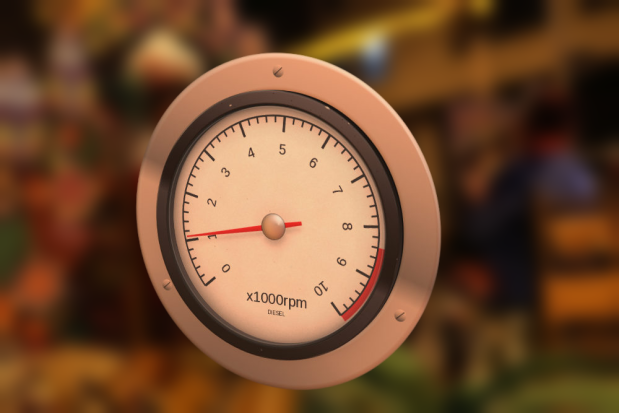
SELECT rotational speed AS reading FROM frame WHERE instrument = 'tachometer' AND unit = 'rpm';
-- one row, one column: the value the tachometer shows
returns 1100 rpm
